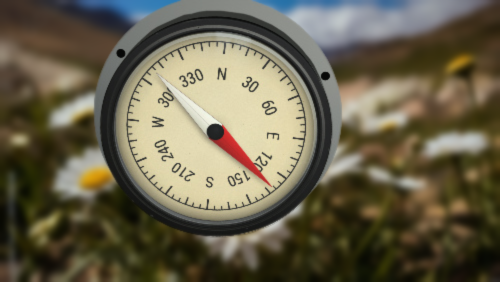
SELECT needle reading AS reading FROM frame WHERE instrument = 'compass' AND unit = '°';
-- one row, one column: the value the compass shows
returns 130 °
